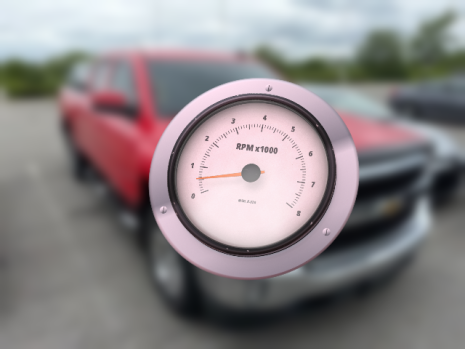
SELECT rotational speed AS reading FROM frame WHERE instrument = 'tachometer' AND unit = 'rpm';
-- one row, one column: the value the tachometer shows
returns 500 rpm
